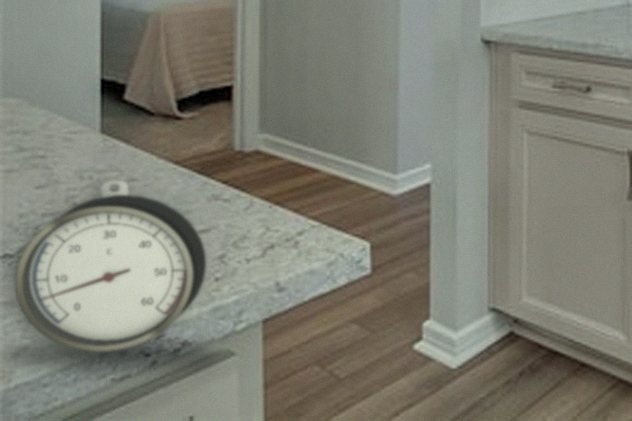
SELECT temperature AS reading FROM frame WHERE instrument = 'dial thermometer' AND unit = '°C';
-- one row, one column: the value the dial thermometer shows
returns 6 °C
